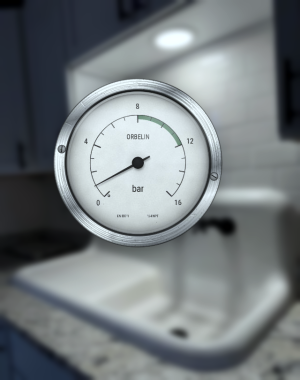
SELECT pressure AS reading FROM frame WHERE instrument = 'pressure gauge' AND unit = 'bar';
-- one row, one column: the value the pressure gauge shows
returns 1 bar
